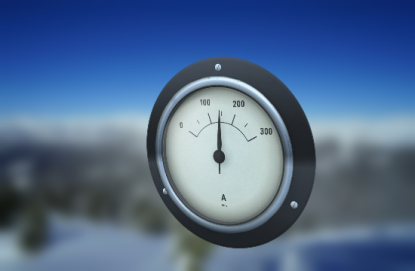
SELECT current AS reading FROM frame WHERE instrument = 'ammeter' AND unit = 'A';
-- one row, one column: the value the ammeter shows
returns 150 A
